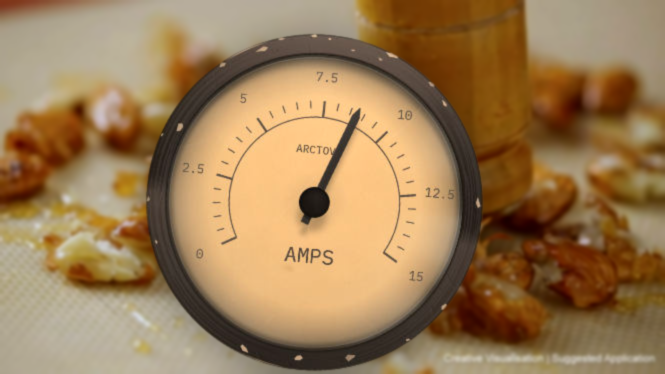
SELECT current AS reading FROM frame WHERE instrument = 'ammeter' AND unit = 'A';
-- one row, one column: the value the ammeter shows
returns 8.75 A
